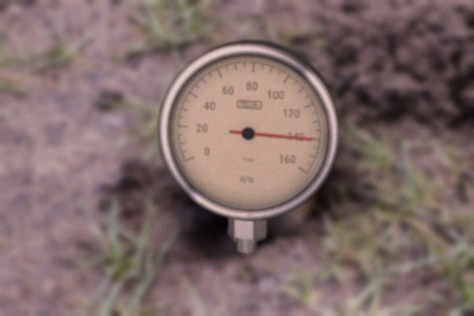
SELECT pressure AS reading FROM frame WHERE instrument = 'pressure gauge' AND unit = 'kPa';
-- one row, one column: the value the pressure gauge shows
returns 140 kPa
